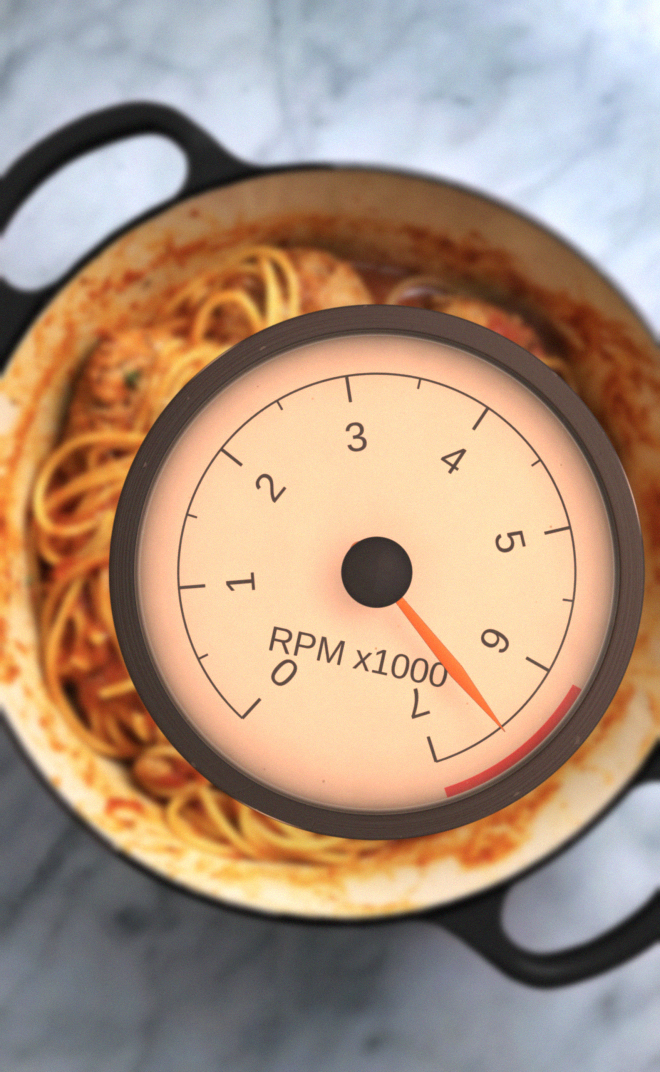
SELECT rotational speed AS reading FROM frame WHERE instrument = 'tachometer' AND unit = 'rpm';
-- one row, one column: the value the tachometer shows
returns 6500 rpm
